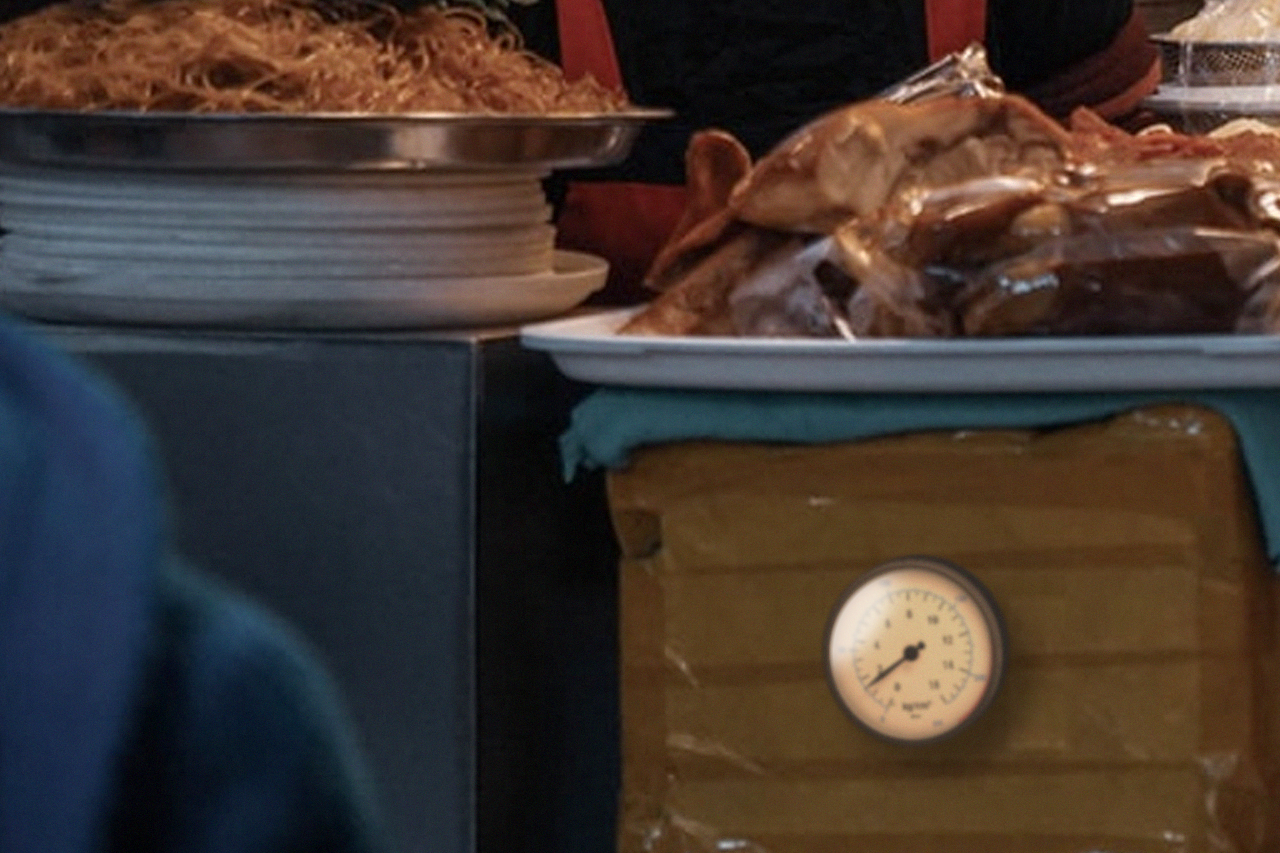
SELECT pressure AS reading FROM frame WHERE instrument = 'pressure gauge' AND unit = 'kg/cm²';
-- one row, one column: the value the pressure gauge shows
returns 1.5 kg/cm²
